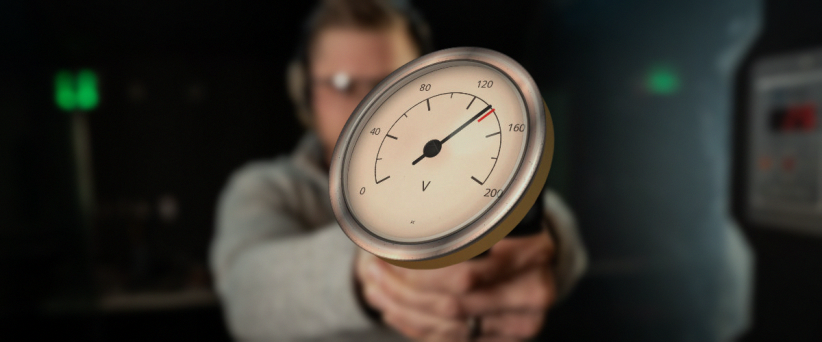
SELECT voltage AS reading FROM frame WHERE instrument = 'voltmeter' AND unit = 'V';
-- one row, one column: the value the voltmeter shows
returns 140 V
